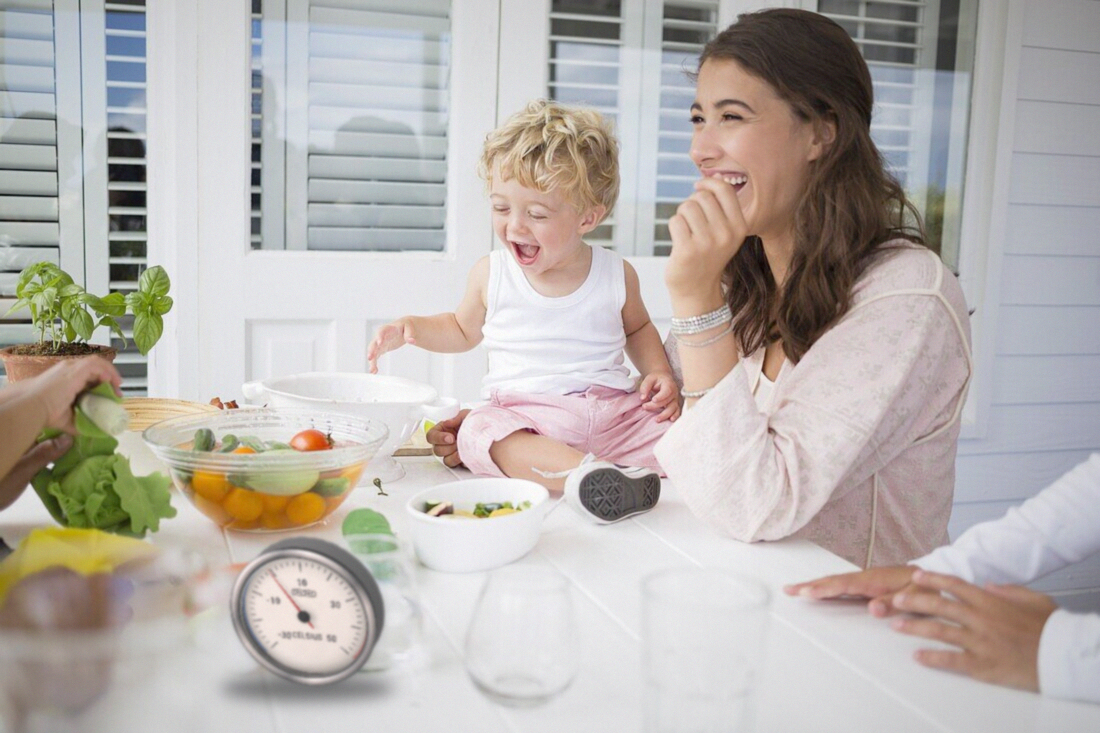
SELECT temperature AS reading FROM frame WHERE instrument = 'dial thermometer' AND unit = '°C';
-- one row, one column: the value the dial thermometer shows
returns 0 °C
